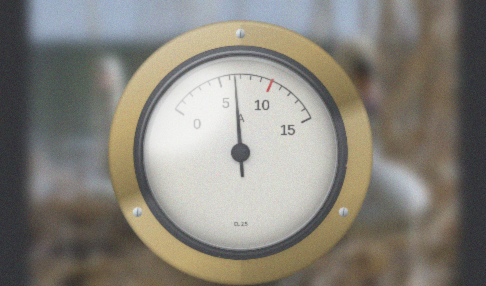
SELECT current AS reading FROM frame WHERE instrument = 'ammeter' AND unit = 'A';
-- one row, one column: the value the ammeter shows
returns 6.5 A
